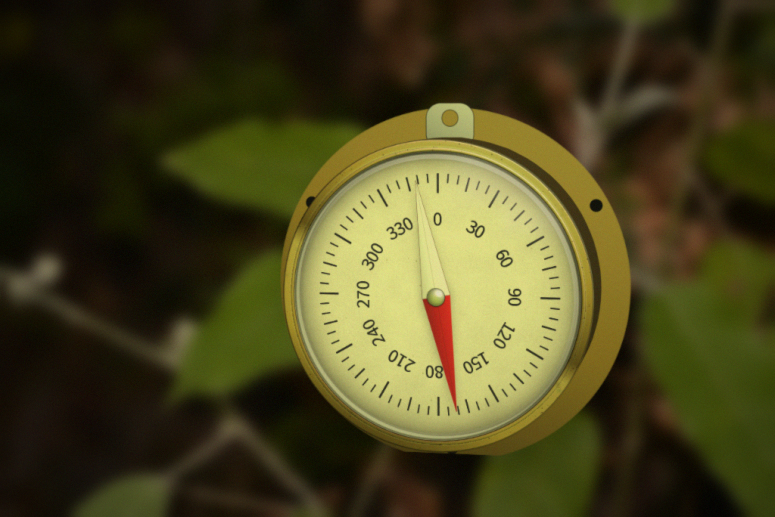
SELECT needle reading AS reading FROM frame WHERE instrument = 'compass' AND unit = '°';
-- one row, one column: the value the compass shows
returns 170 °
